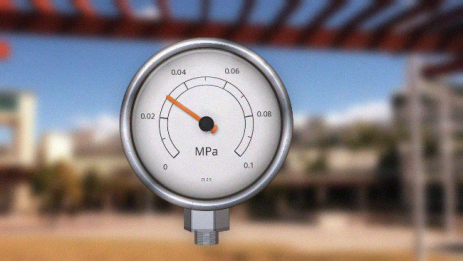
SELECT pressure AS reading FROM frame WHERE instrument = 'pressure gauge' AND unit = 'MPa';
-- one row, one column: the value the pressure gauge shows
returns 0.03 MPa
